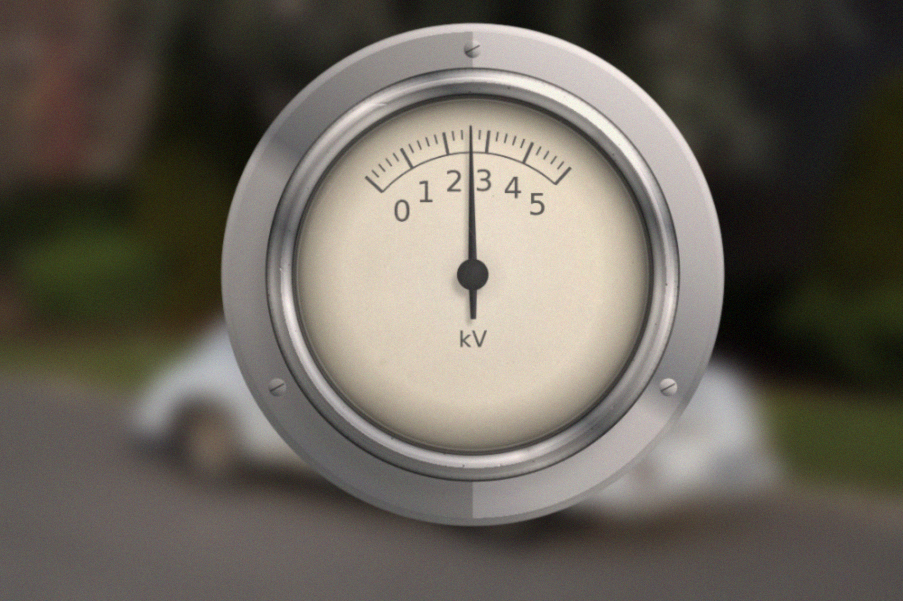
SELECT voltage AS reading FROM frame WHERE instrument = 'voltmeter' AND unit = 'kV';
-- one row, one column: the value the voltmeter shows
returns 2.6 kV
